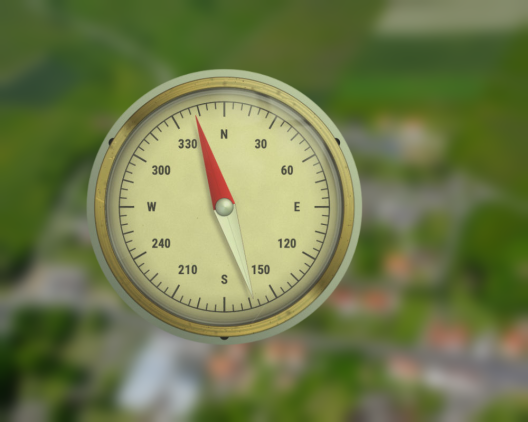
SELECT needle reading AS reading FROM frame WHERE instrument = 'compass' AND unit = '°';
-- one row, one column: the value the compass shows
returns 342.5 °
